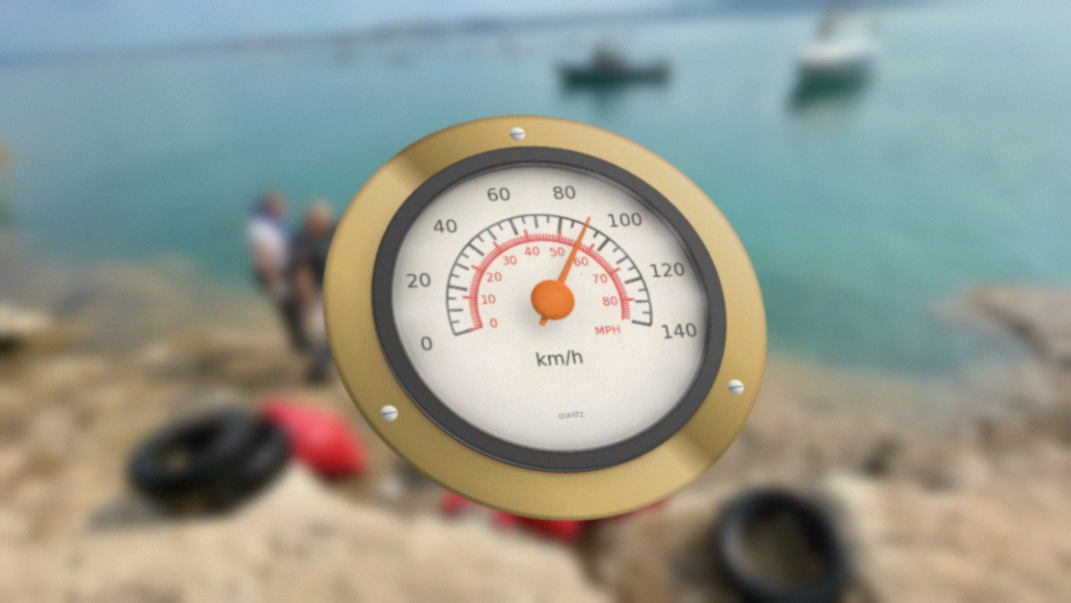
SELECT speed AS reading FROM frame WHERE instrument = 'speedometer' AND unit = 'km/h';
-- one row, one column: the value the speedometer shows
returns 90 km/h
